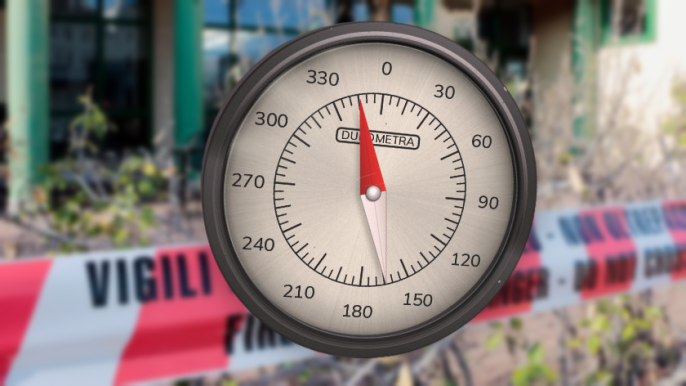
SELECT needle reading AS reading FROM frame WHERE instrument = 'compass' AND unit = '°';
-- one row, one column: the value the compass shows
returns 345 °
